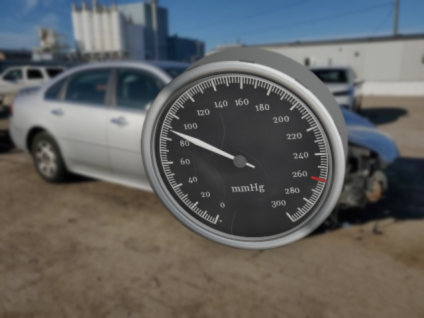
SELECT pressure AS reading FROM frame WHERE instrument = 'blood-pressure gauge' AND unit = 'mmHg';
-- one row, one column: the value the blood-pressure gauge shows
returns 90 mmHg
